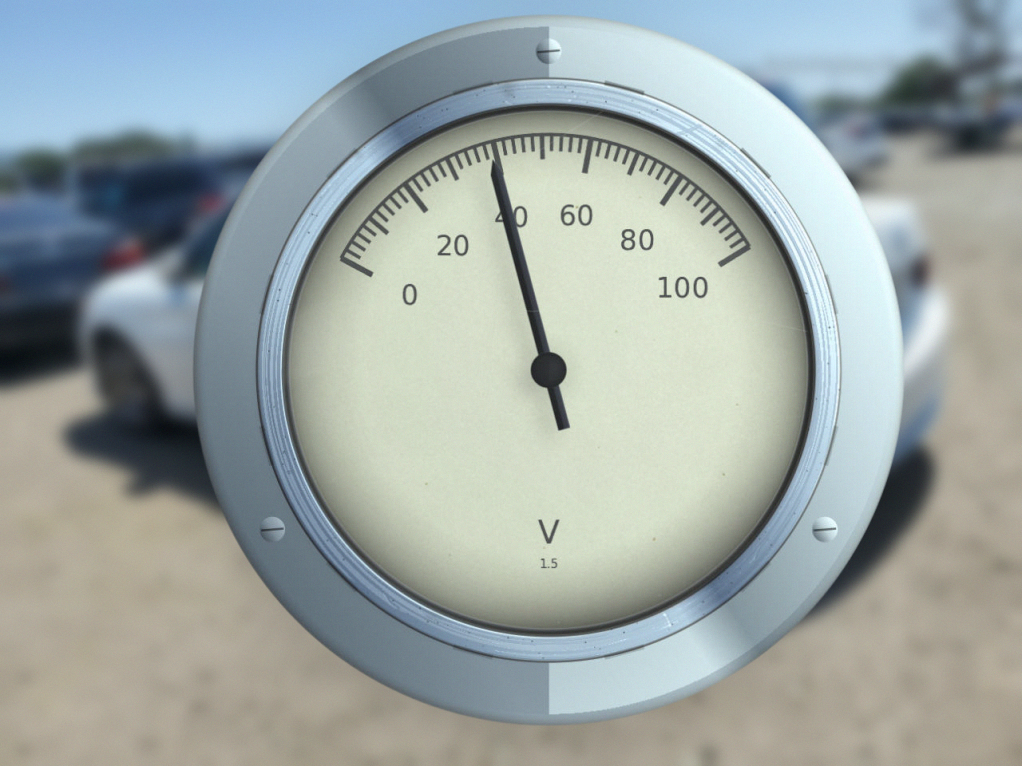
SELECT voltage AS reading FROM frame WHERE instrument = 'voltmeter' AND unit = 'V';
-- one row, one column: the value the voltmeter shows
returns 39 V
